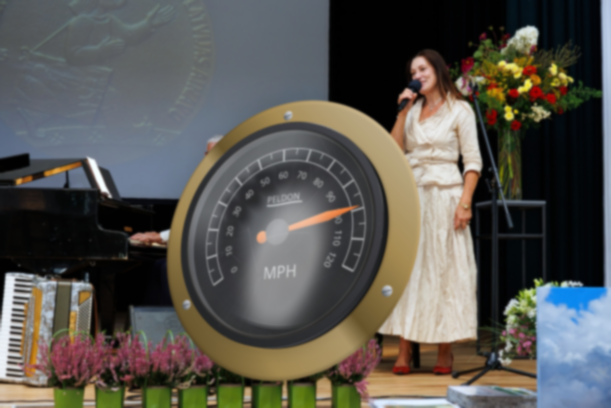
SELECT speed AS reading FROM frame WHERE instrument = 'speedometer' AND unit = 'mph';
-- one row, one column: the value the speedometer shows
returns 100 mph
